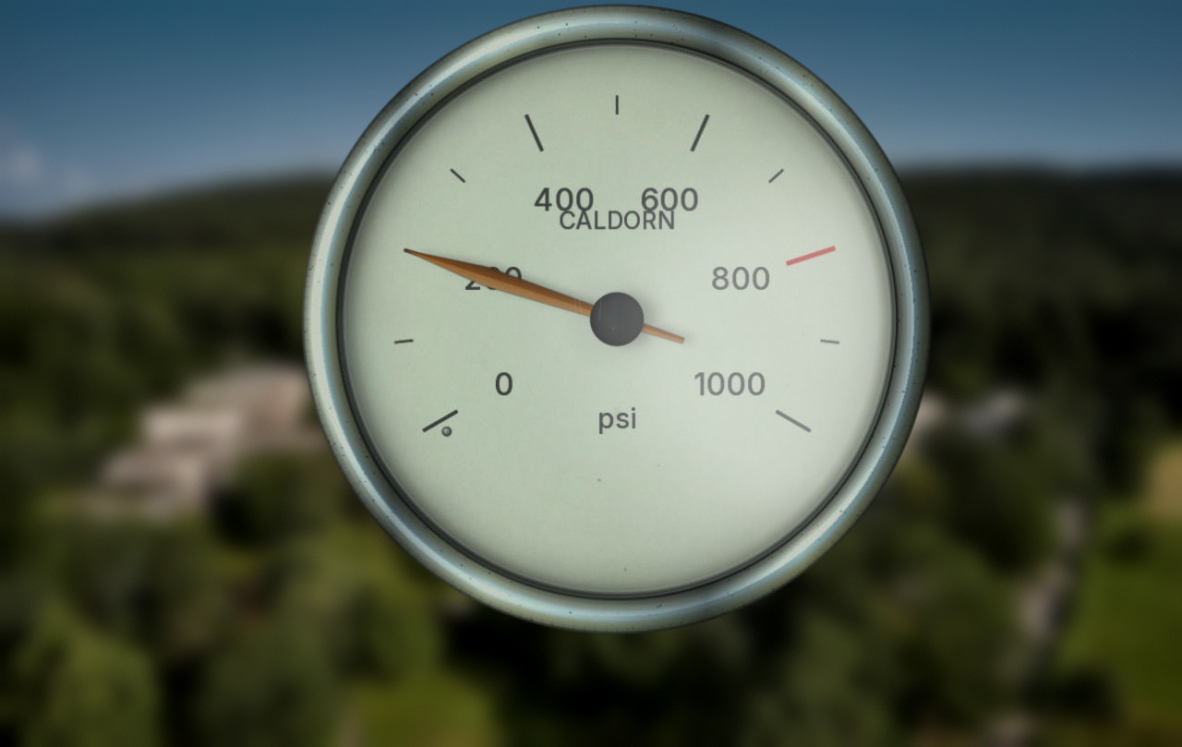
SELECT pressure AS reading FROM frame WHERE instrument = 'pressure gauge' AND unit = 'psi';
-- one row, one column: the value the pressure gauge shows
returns 200 psi
